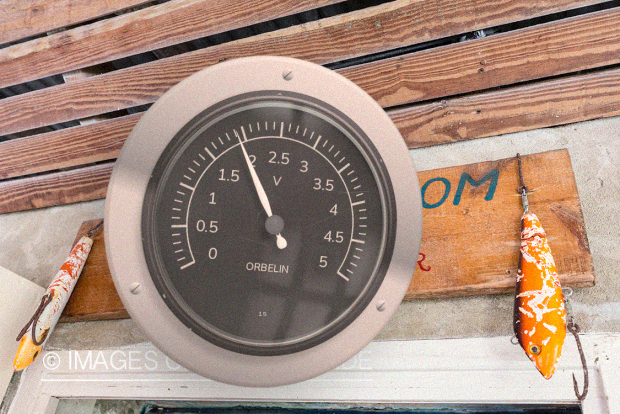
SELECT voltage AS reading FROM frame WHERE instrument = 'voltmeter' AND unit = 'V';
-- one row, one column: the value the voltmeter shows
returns 1.9 V
